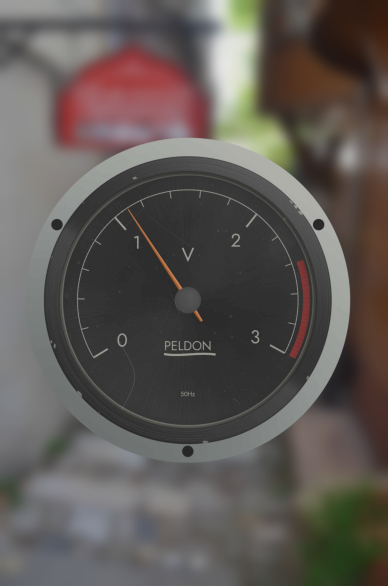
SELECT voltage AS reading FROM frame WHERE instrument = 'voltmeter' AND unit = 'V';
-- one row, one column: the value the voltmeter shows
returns 1.1 V
